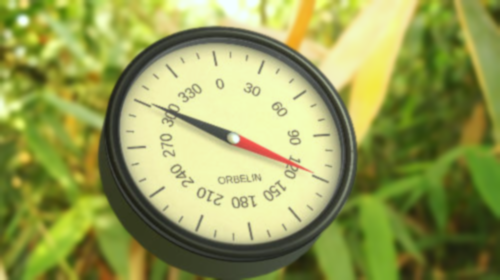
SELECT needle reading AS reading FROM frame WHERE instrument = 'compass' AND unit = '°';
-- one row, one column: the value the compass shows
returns 120 °
